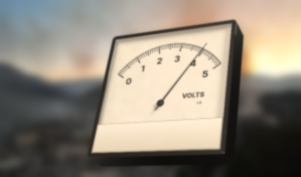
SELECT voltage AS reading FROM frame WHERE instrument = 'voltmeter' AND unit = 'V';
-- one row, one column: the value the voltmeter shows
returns 4 V
